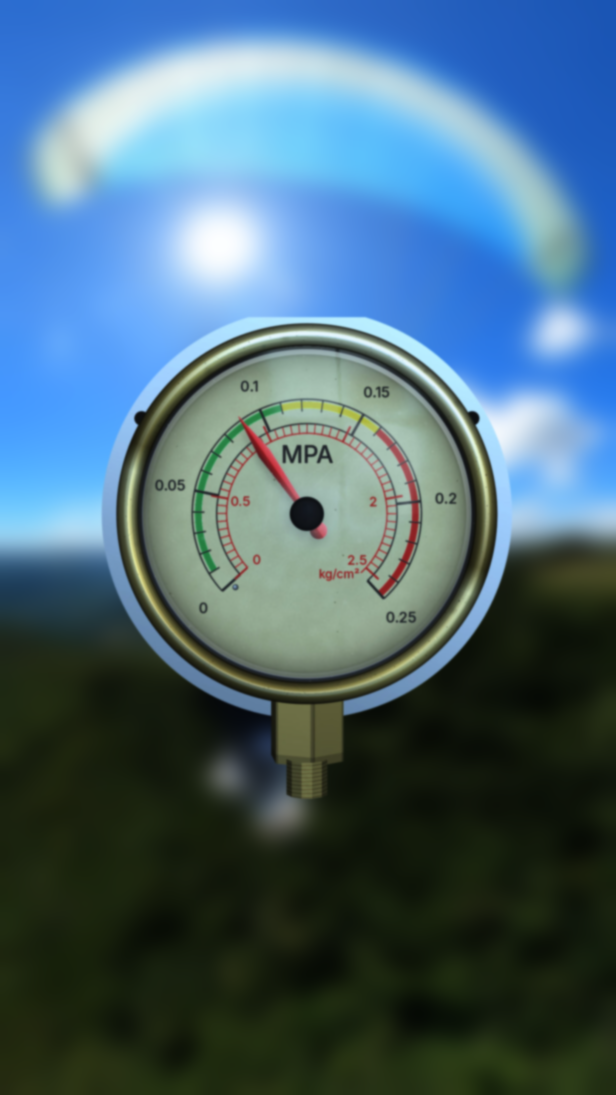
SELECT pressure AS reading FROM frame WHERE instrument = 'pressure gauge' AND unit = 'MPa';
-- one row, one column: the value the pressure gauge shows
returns 0.09 MPa
